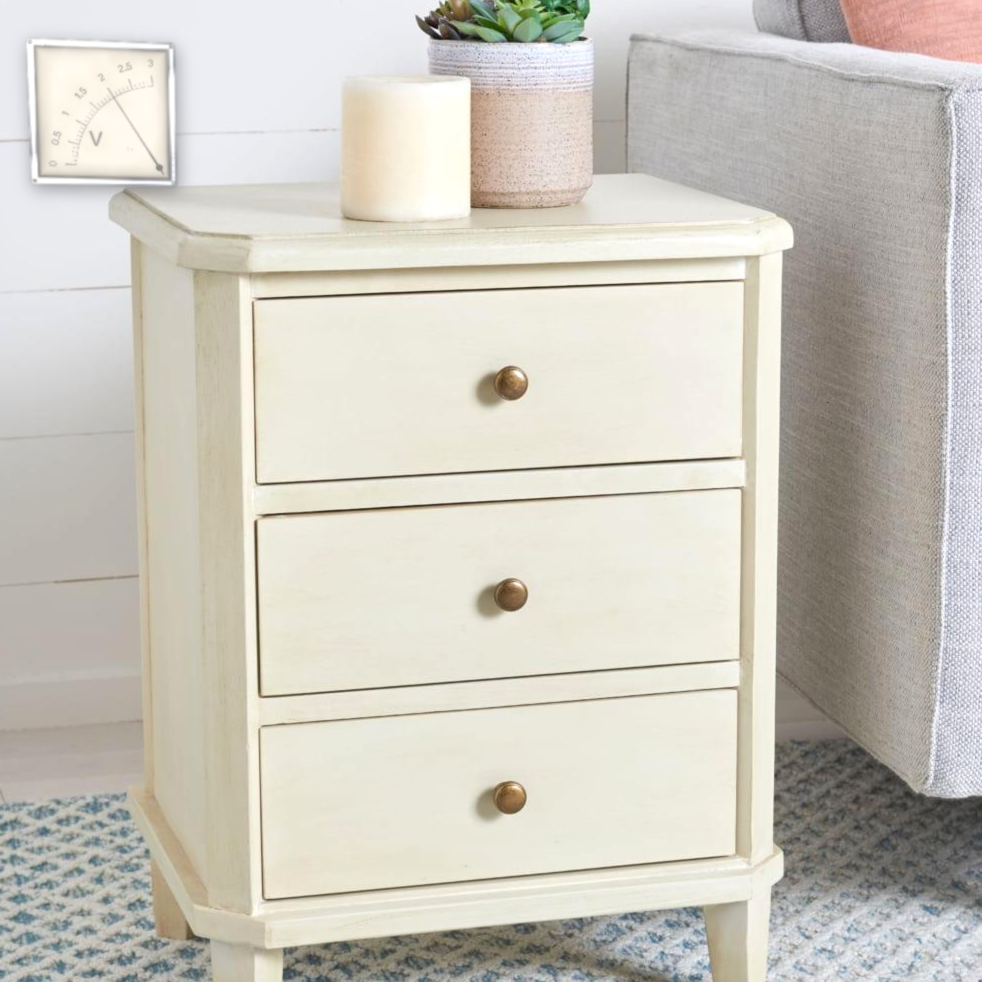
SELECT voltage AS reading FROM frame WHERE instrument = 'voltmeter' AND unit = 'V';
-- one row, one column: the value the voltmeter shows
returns 2 V
